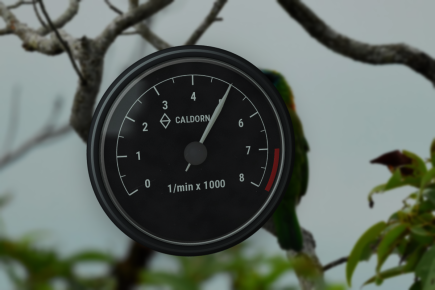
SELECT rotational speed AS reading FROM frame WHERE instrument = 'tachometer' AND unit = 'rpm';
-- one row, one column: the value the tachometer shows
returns 5000 rpm
